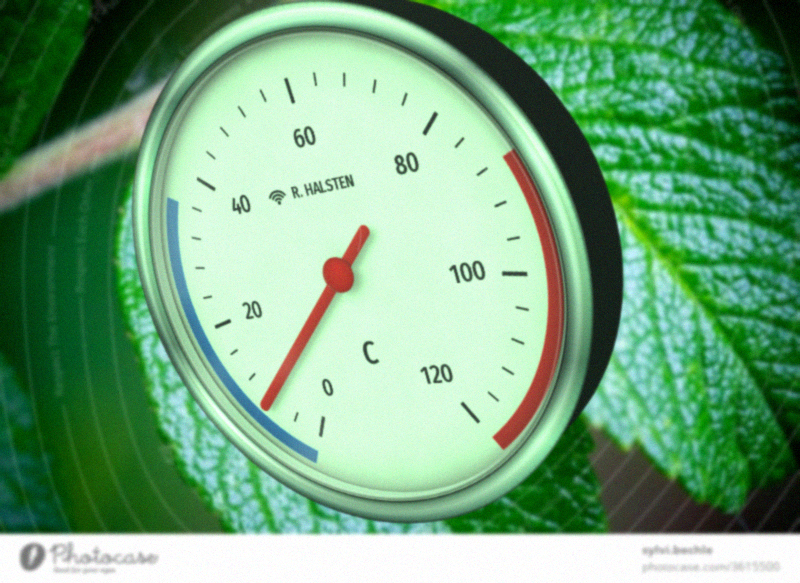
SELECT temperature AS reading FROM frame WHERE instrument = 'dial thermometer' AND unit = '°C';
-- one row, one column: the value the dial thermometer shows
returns 8 °C
